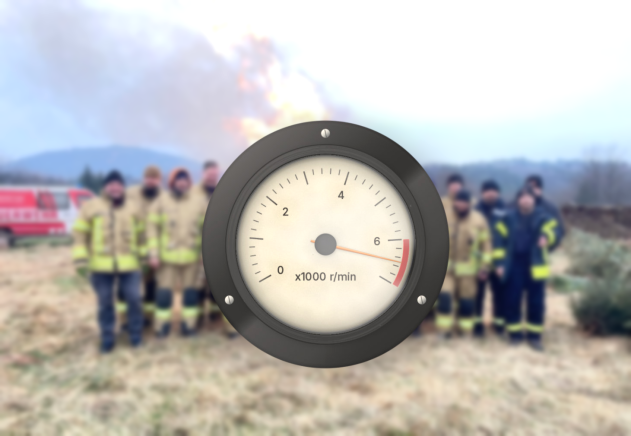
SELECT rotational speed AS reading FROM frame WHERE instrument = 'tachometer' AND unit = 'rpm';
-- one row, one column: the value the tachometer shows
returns 6500 rpm
